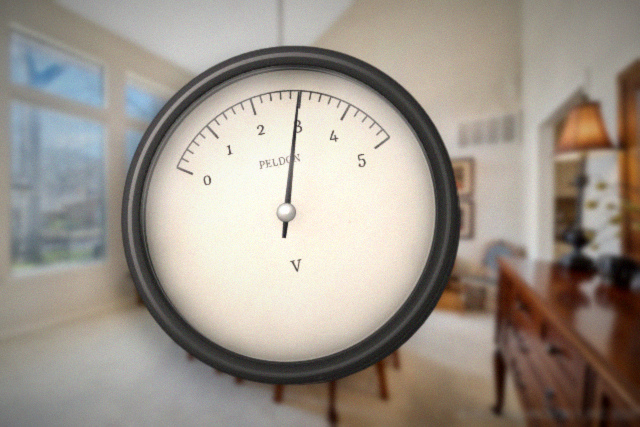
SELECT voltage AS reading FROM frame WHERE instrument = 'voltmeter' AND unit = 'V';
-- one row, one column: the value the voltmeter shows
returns 3 V
